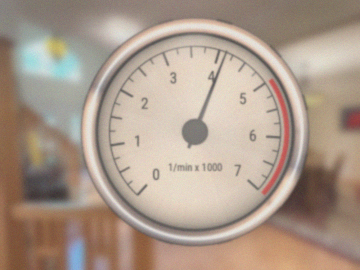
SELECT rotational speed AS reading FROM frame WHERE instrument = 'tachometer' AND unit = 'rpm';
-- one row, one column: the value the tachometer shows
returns 4125 rpm
